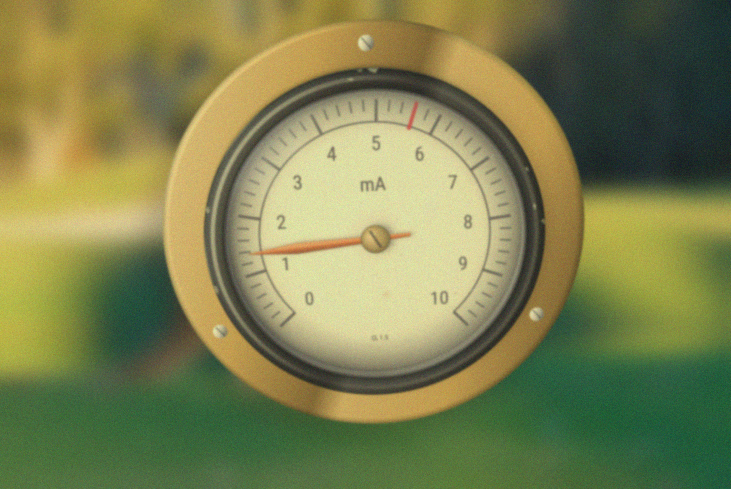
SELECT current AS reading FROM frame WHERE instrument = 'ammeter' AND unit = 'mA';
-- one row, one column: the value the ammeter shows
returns 1.4 mA
